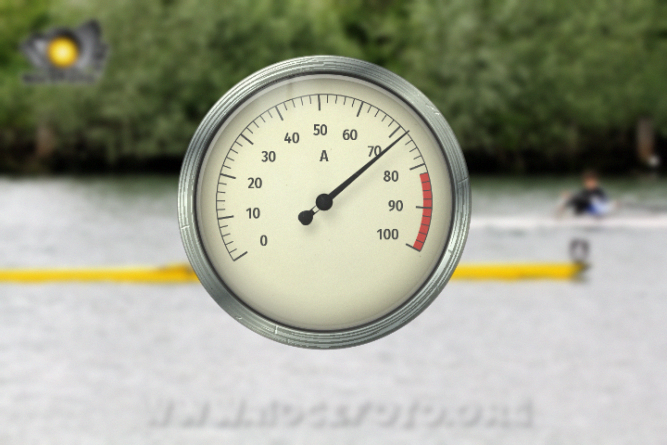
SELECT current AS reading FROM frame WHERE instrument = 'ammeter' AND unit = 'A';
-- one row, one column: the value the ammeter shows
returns 72 A
